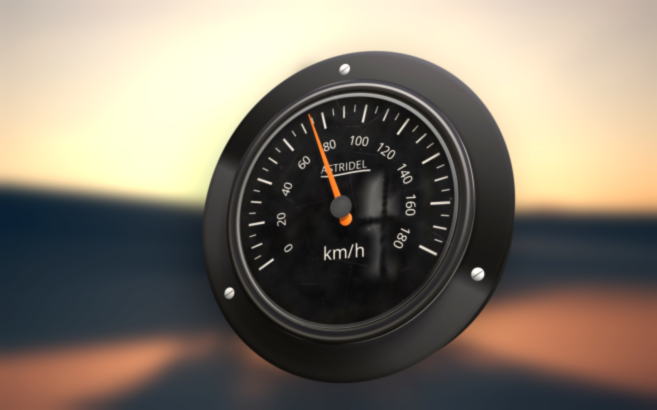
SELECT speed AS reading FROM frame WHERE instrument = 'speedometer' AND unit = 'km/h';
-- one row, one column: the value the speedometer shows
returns 75 km/h
